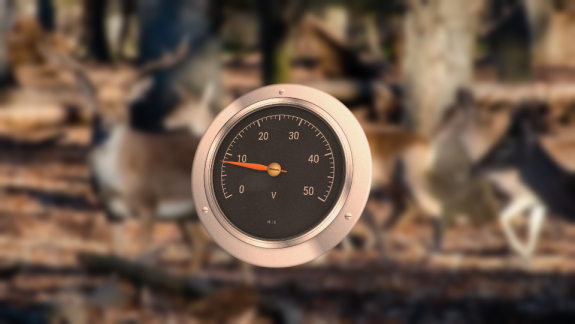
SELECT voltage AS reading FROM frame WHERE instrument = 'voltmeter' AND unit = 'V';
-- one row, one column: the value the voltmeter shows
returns 8 V
